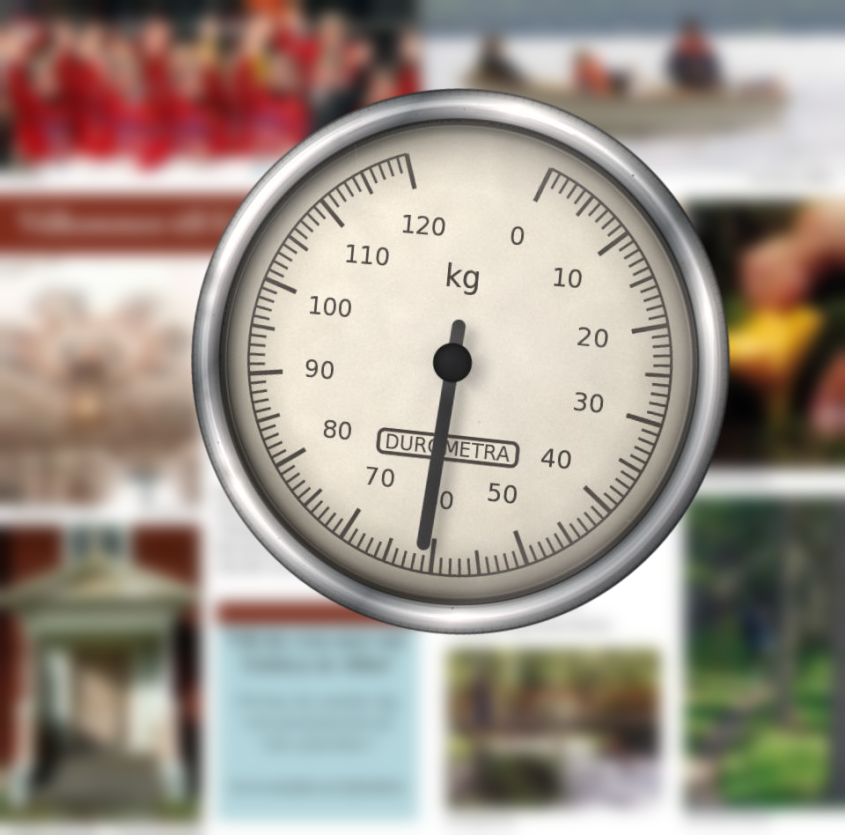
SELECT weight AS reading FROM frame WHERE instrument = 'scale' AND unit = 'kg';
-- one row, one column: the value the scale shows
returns 61 kg
